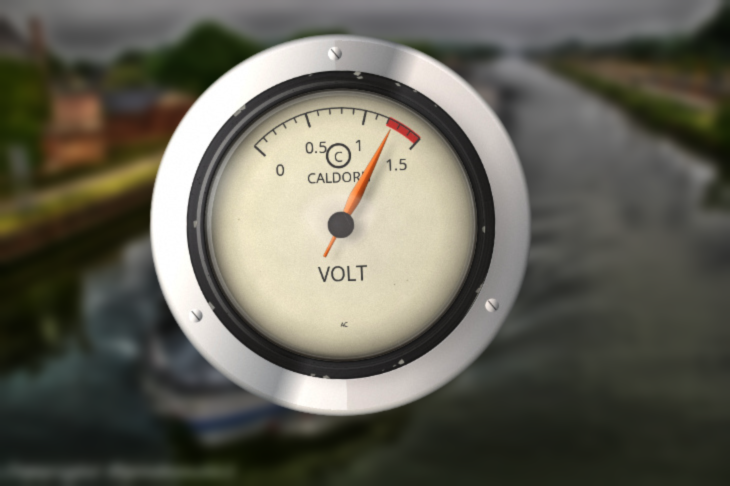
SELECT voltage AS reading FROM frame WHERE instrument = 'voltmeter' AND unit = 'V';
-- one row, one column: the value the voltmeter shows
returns 1.25 V
